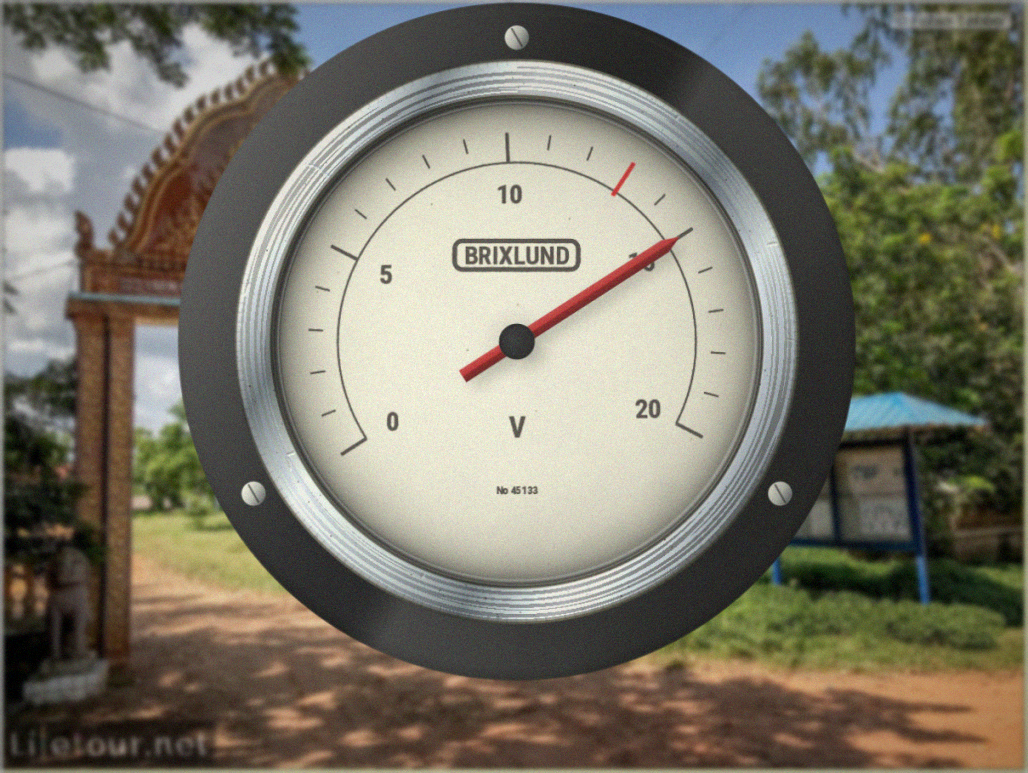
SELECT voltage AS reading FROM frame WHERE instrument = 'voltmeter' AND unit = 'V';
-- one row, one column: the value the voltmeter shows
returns 15 V
